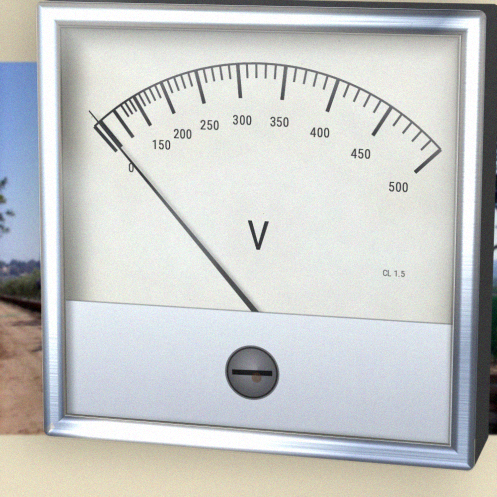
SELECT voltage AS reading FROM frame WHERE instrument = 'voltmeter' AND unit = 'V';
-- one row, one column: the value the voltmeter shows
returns 50 V
